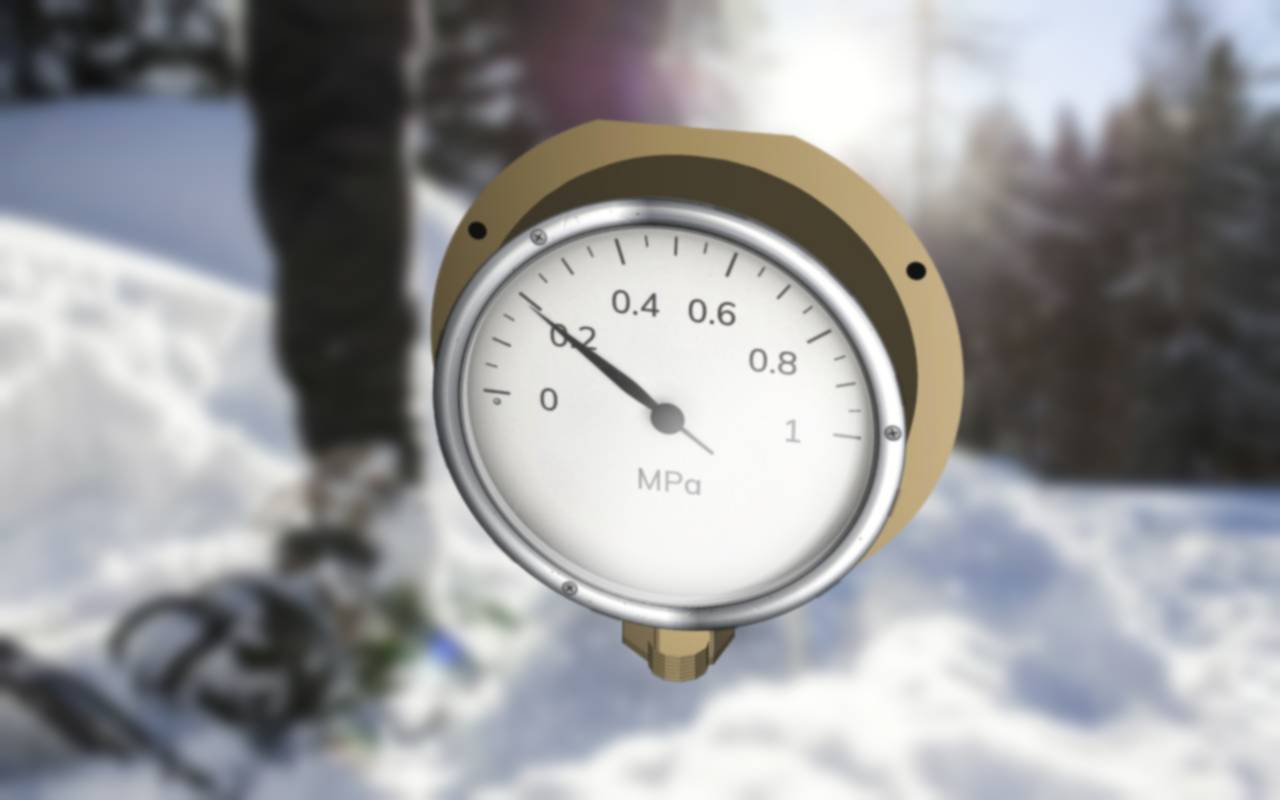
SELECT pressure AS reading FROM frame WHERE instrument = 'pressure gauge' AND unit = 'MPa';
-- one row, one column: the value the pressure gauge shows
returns 0.2 MPa
